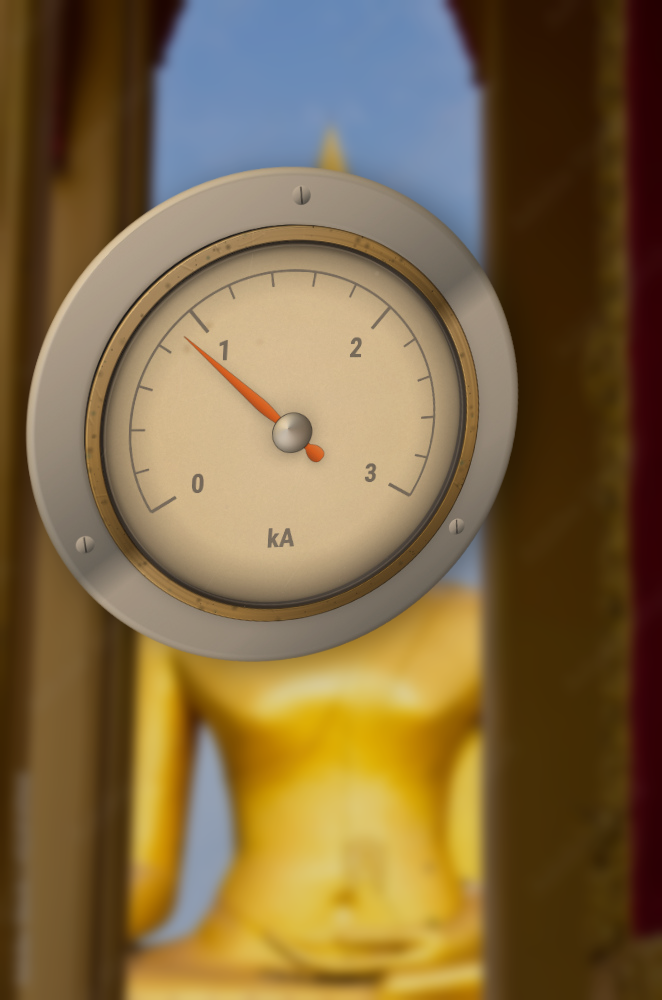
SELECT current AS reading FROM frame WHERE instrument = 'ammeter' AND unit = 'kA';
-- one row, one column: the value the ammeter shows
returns 0.9 kA
